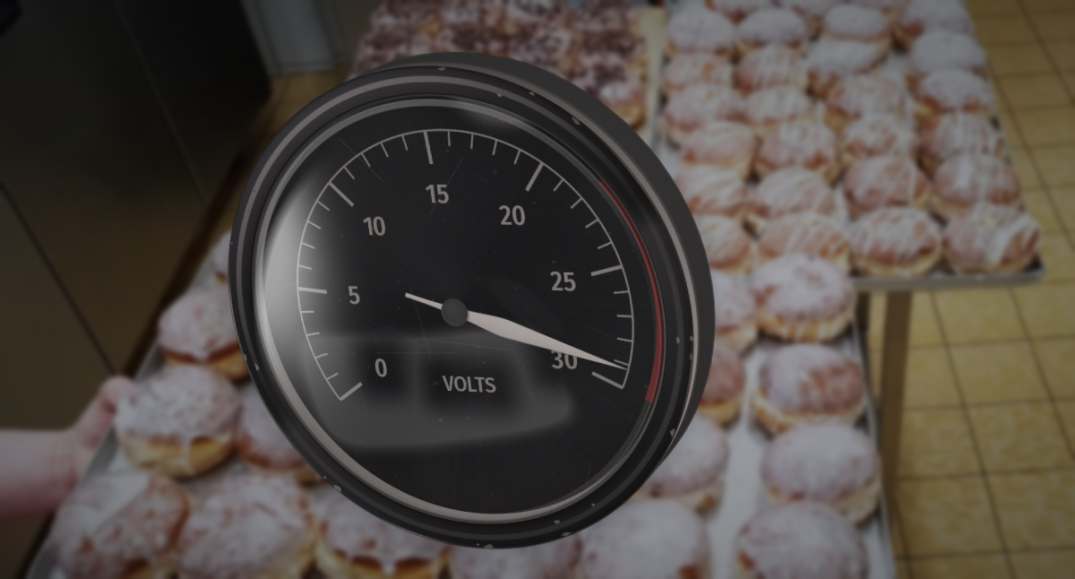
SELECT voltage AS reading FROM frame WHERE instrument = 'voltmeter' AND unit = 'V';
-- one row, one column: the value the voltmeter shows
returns 29 V
